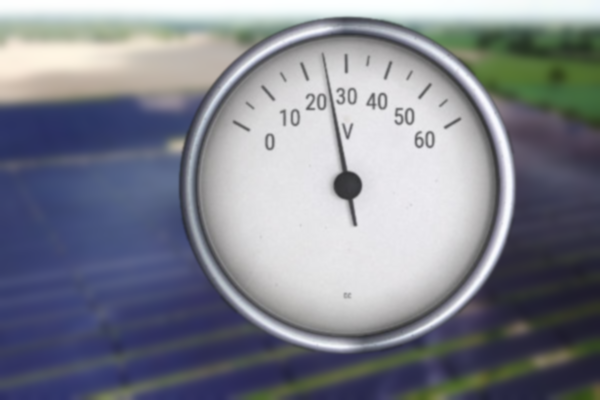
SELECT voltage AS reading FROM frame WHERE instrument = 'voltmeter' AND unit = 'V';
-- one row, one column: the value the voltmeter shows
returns 25 V
